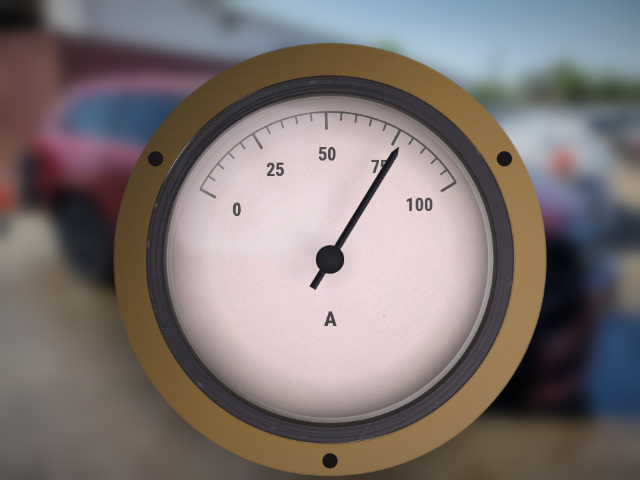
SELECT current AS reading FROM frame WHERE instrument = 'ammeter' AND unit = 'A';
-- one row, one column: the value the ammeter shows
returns 77.5 A
